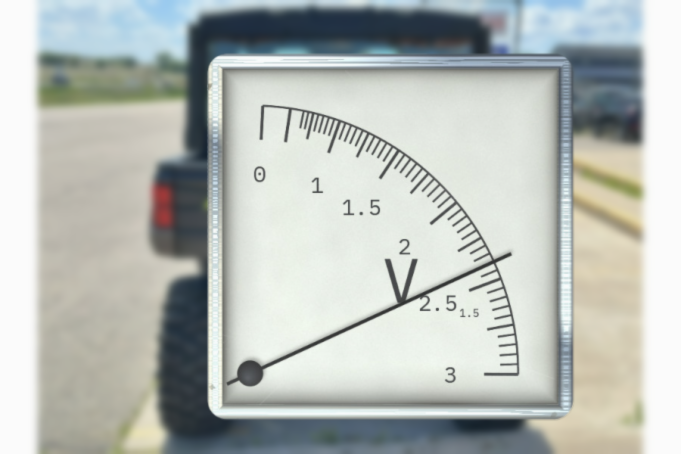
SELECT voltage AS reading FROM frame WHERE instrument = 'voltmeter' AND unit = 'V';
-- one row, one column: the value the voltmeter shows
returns 2.4 V
